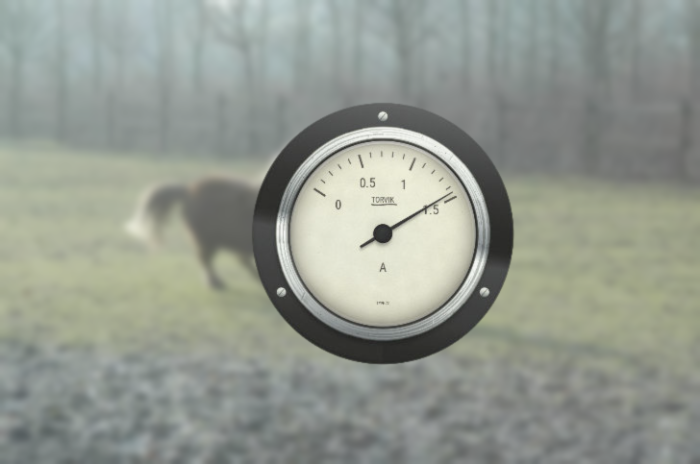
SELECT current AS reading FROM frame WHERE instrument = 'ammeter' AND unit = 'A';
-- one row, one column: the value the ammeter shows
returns 1.45 A
